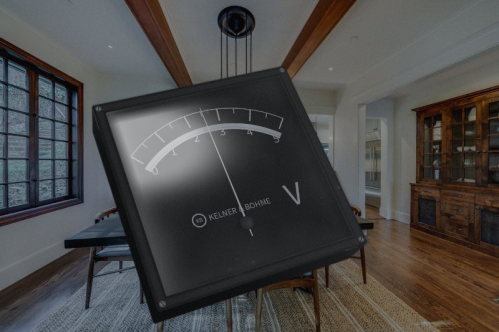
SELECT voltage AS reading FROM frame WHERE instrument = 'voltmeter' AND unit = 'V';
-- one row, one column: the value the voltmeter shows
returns 2.5 V
